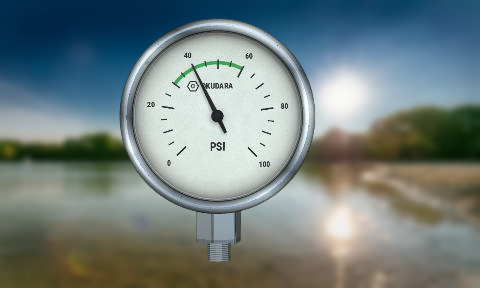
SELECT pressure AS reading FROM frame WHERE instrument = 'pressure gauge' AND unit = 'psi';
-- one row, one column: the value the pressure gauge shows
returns 40 psi
